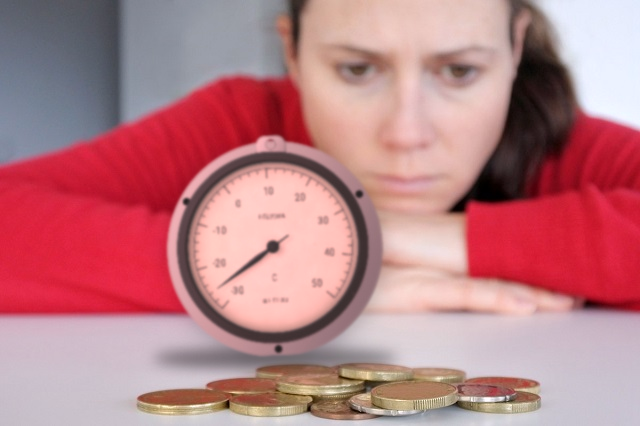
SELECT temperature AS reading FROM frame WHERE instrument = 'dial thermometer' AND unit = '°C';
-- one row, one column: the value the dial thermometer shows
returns -26 °C
